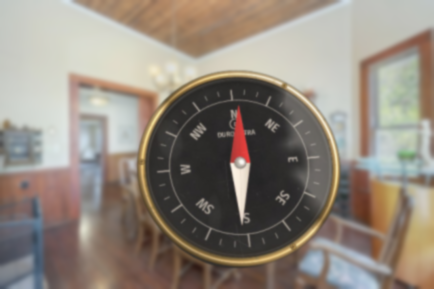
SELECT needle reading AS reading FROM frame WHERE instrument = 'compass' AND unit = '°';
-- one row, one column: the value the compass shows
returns 5 °
